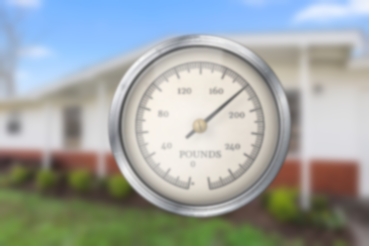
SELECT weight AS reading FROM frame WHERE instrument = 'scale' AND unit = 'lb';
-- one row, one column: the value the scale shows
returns 180 lb
